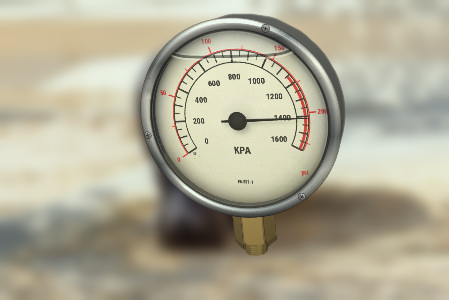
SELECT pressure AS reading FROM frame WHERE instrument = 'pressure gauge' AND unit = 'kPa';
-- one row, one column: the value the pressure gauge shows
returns 1400 kPa
